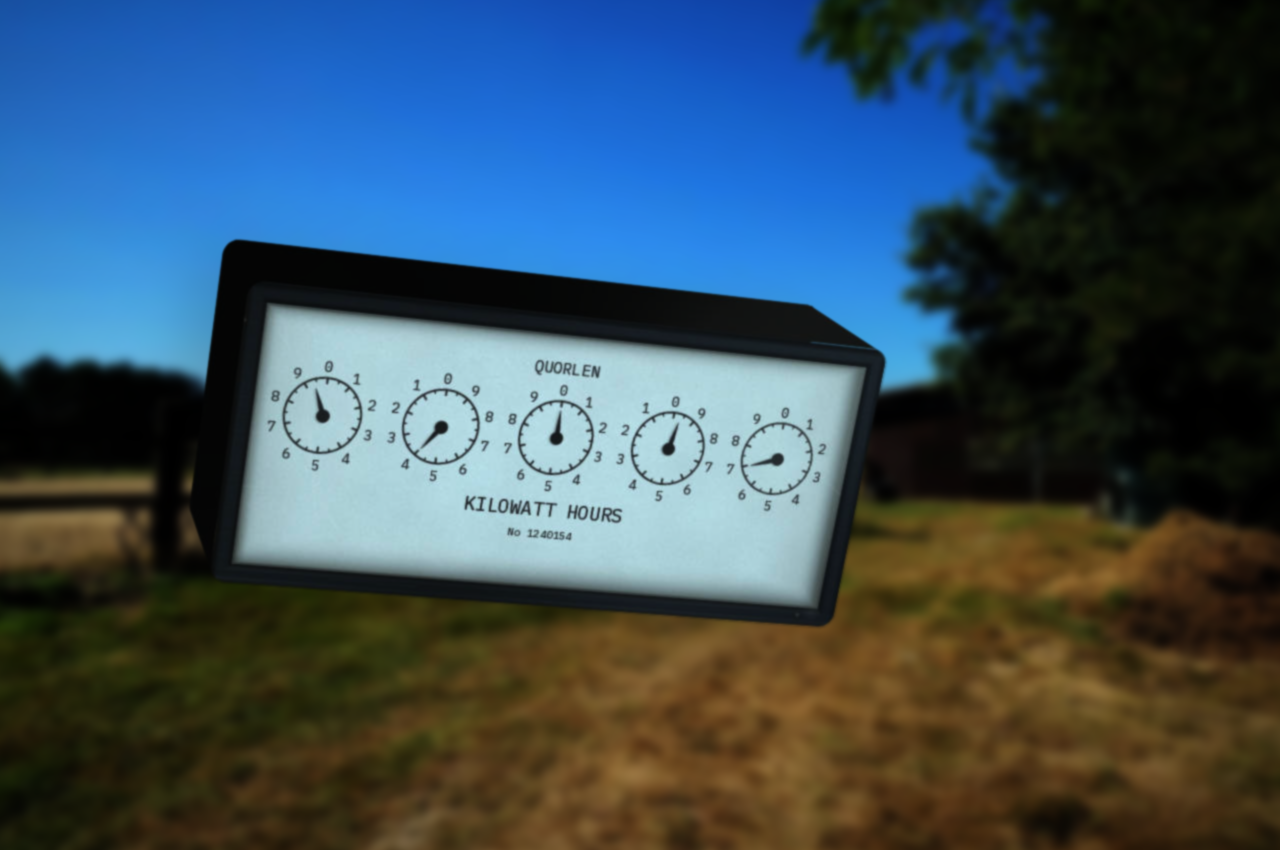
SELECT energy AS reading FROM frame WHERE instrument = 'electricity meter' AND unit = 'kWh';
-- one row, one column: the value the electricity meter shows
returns 93997 kWh
